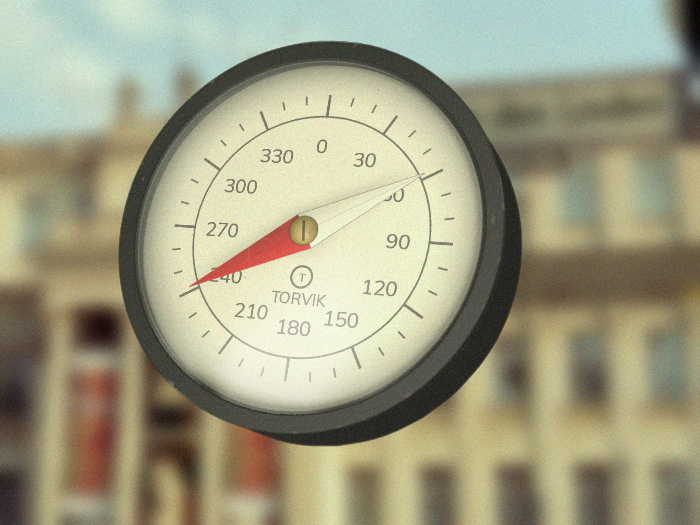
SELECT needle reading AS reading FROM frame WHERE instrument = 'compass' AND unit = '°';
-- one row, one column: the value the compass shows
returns 240 °
